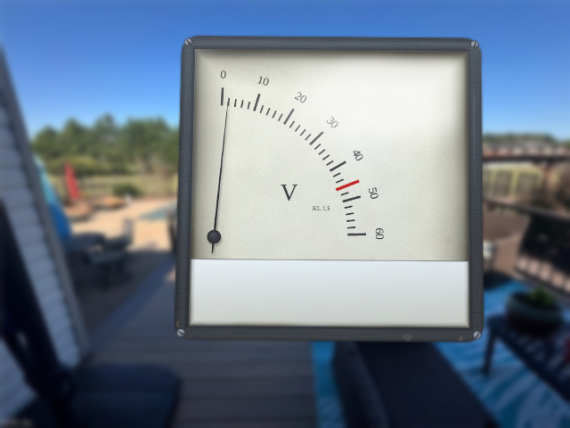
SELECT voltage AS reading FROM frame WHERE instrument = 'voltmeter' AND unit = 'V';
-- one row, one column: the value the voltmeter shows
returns 2 V
